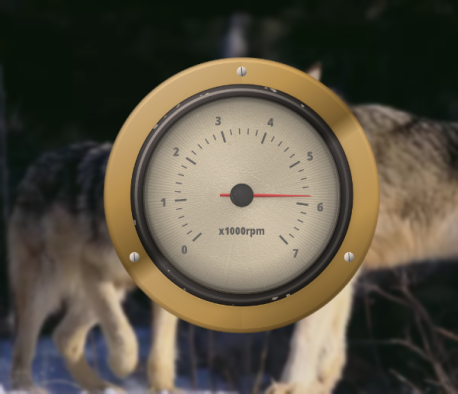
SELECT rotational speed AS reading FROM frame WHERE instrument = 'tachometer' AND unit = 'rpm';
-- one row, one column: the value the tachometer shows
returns 5800 rpm
